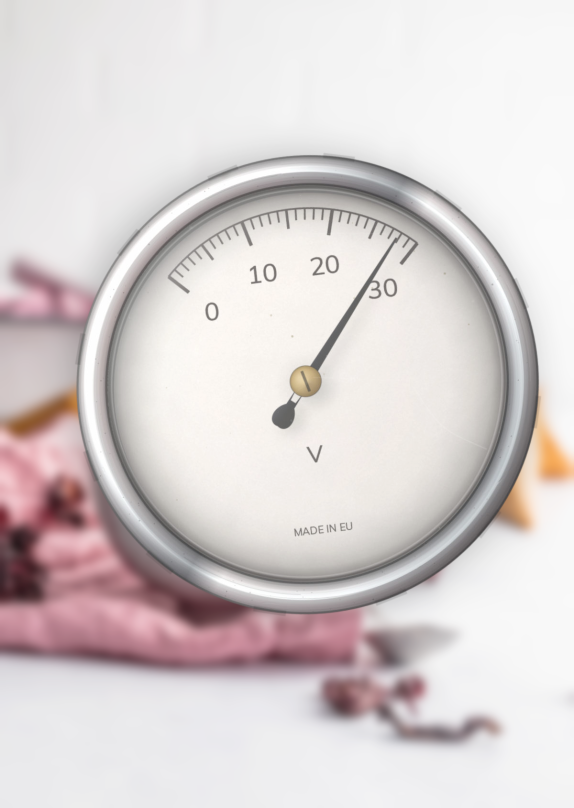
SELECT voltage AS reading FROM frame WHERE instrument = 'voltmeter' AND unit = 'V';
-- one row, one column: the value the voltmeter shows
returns 28 V
